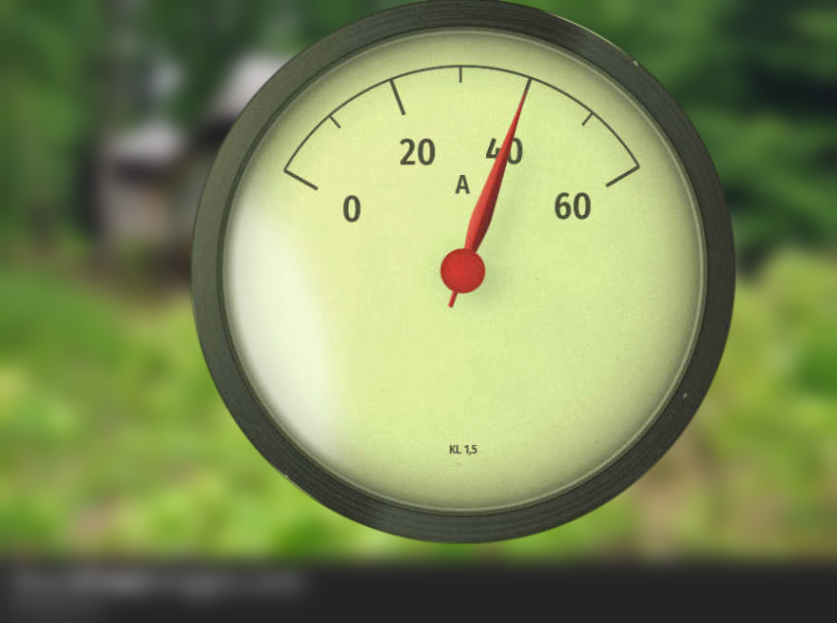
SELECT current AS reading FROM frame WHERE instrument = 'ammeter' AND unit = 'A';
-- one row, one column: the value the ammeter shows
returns 40 A
